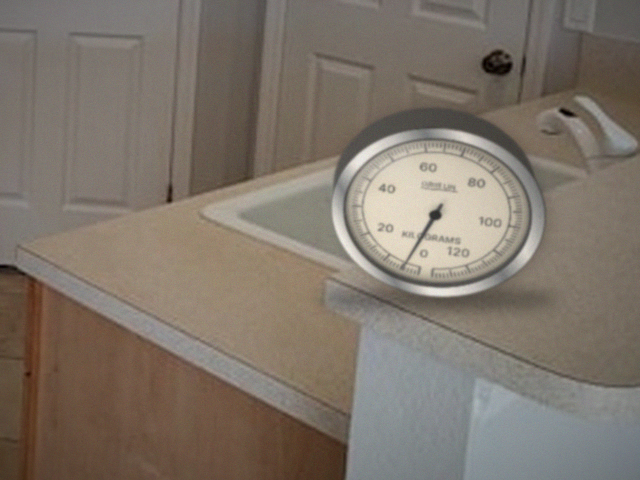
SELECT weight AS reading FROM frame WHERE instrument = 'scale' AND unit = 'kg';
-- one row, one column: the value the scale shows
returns 5 kg
